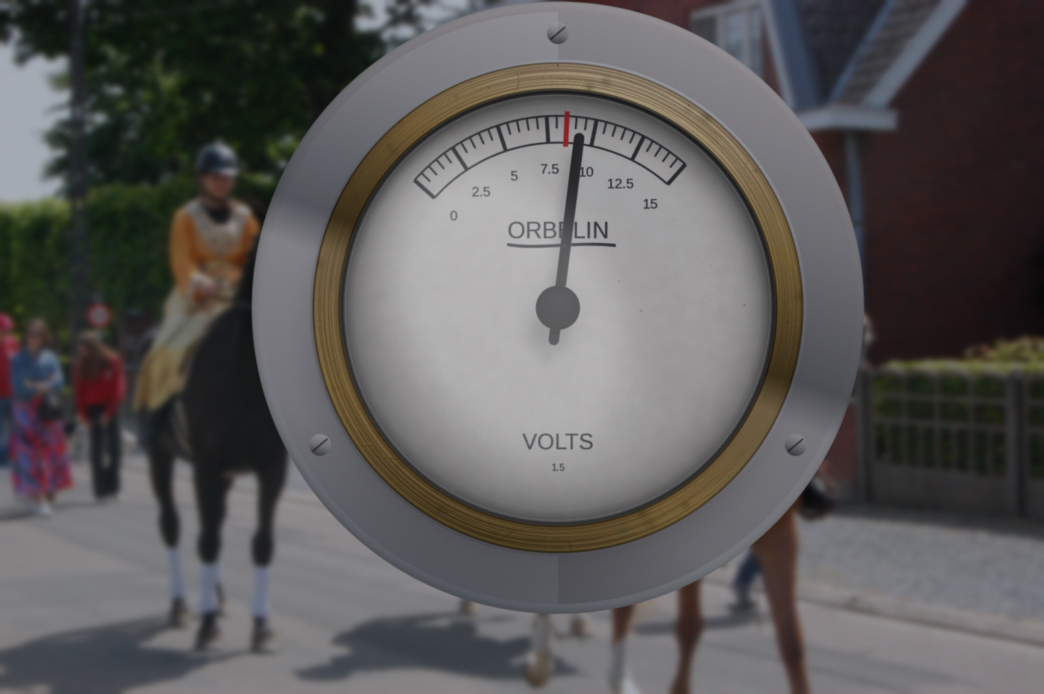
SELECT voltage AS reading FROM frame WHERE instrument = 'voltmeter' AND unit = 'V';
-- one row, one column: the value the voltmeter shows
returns 9.25 V
